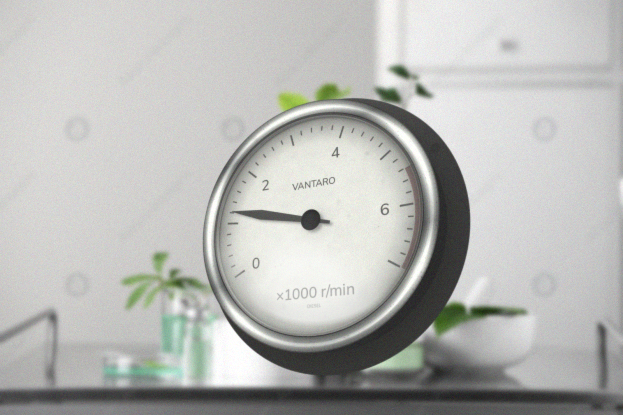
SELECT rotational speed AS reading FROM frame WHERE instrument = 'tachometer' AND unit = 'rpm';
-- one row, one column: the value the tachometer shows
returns 1200 rpm
